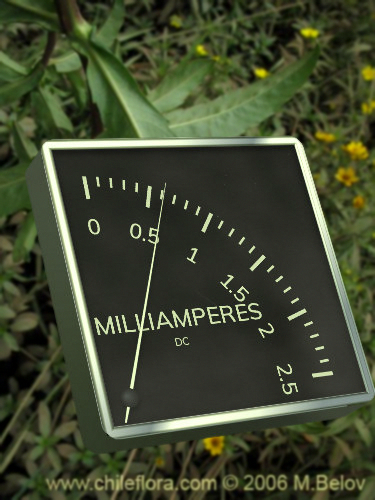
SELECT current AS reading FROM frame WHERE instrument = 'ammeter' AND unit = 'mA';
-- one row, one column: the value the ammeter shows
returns 0.6 mA
